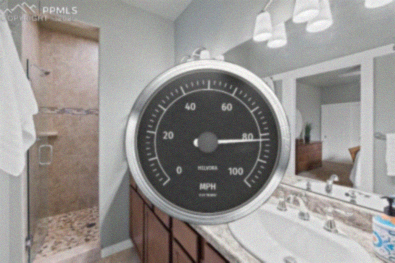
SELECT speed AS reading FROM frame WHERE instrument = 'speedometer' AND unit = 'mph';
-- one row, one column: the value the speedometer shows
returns 82 mph
